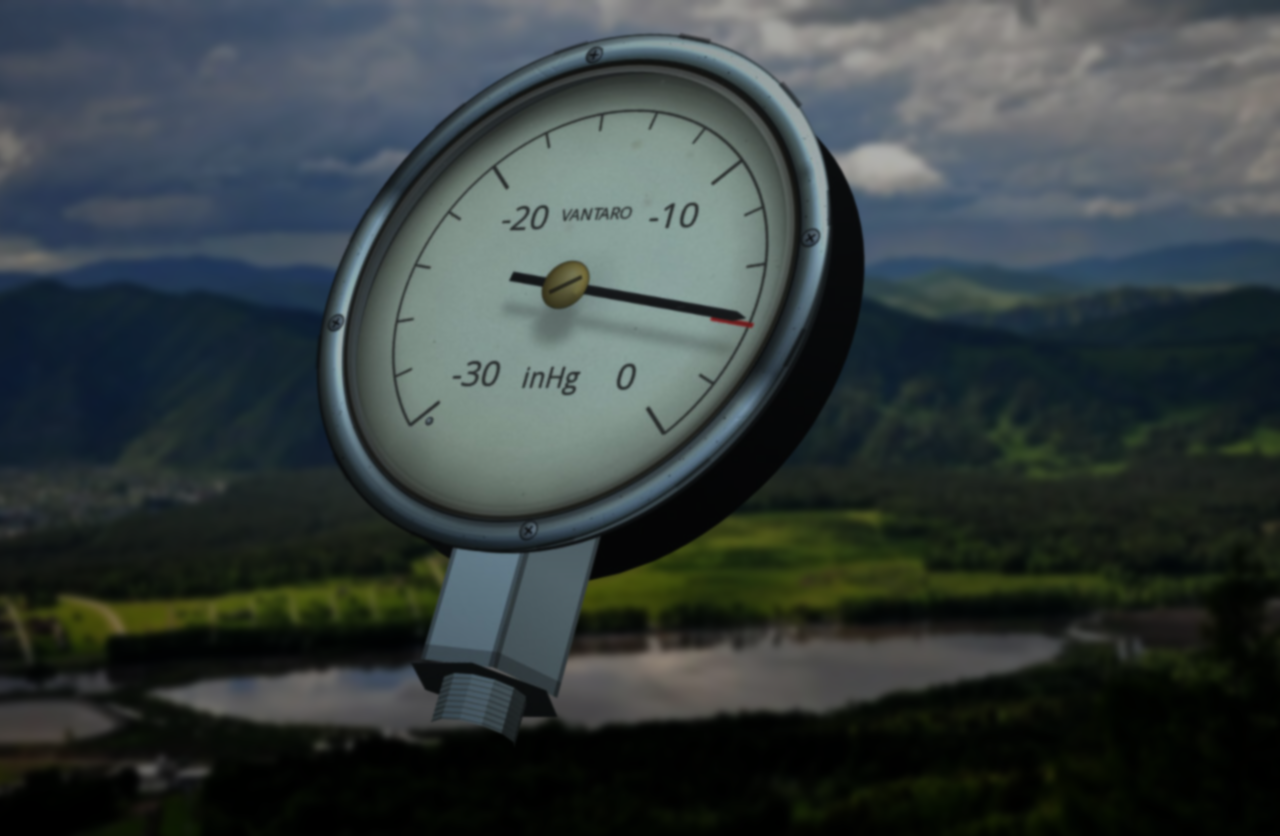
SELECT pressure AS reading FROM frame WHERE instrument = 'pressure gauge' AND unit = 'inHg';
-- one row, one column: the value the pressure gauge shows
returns -4 inHg
